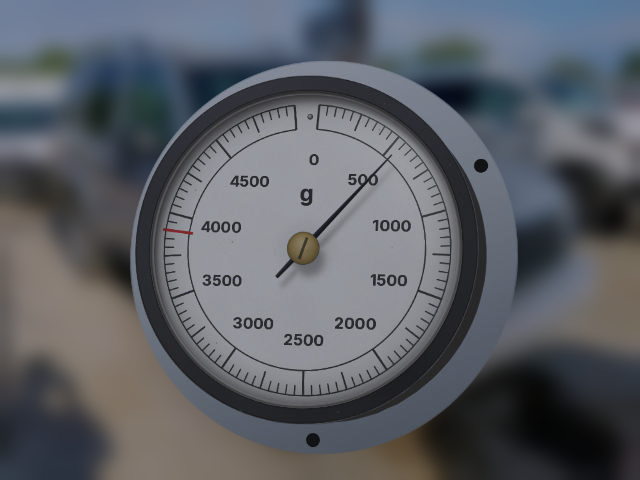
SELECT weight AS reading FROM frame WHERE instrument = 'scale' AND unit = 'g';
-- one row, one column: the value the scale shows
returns 550 g
